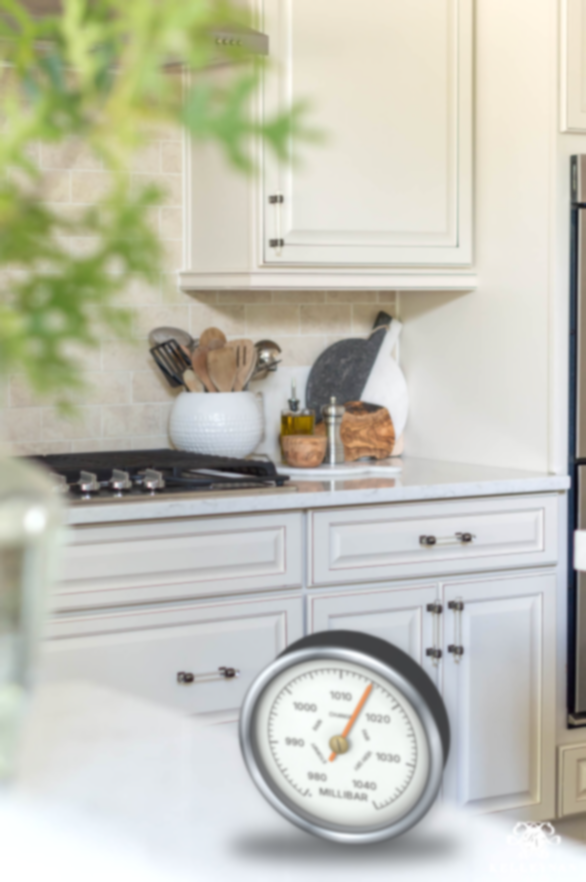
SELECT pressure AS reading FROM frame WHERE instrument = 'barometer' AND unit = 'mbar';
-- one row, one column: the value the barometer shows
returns 1015 mbar
